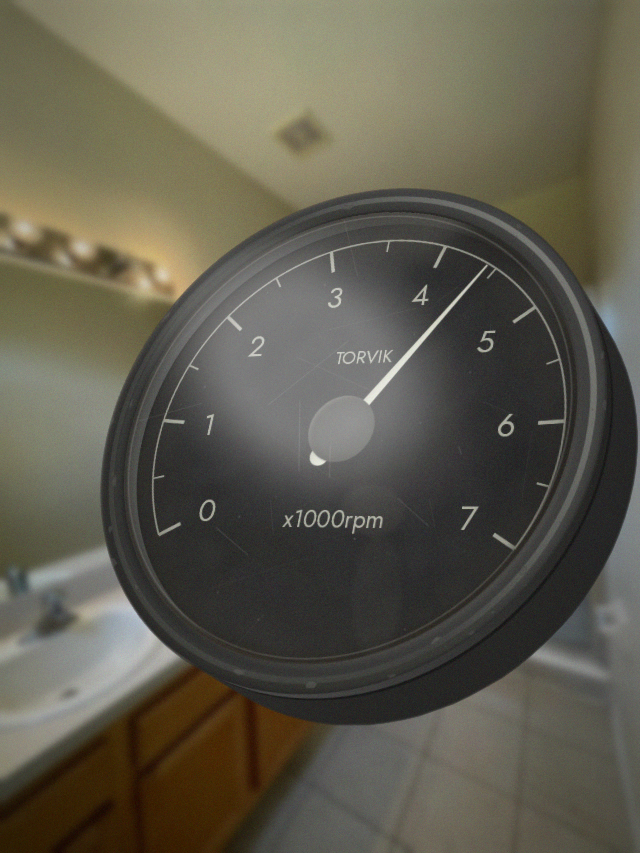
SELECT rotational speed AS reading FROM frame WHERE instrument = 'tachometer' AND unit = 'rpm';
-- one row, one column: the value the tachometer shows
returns 4500 rpm
